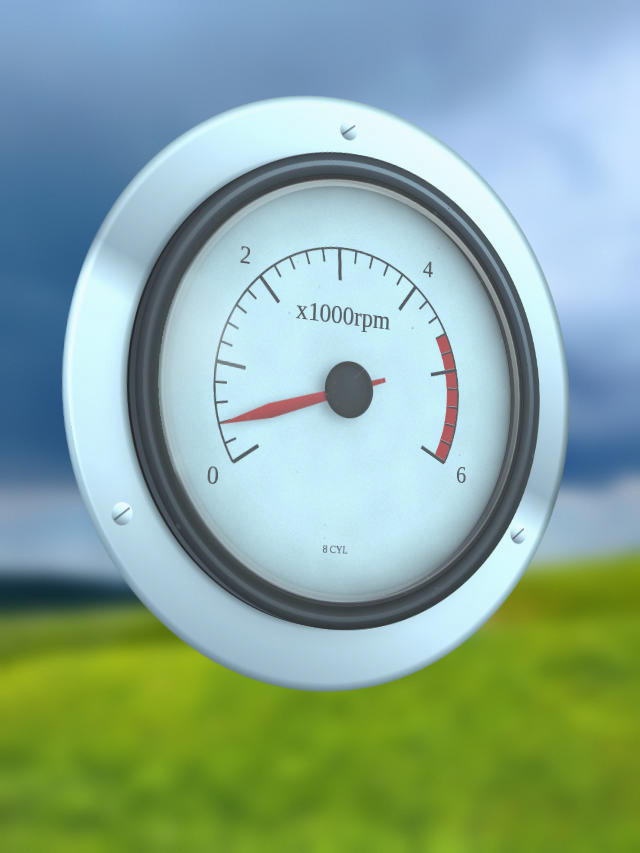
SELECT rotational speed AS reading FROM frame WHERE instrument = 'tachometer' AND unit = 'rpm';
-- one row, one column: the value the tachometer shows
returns 400 rpm
